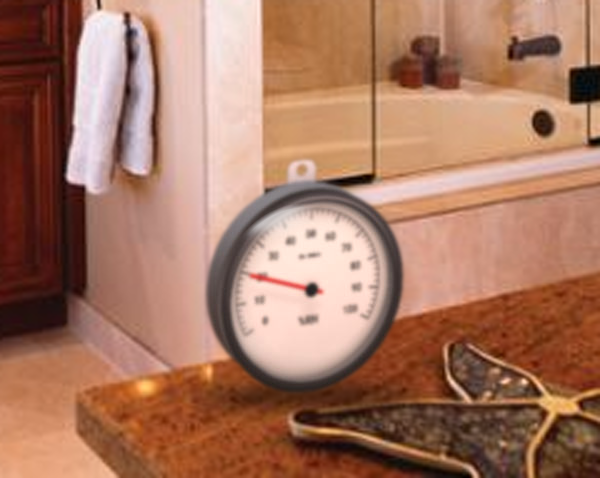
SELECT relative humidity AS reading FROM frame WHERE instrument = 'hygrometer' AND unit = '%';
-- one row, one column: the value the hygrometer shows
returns 20 %
